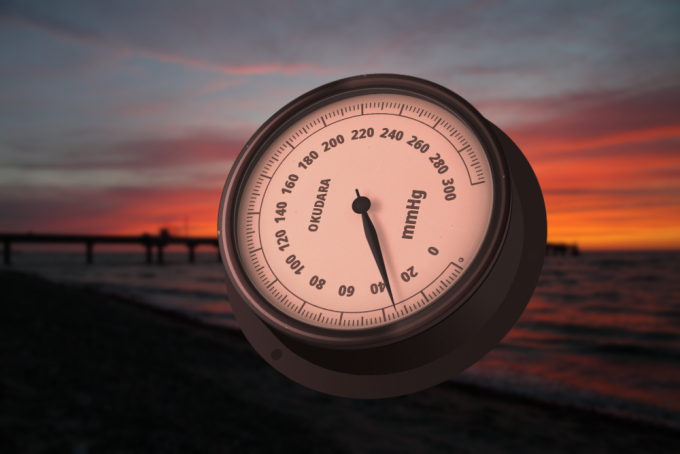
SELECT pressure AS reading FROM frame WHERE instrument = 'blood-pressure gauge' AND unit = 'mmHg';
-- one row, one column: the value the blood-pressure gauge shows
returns 34 mmHg
